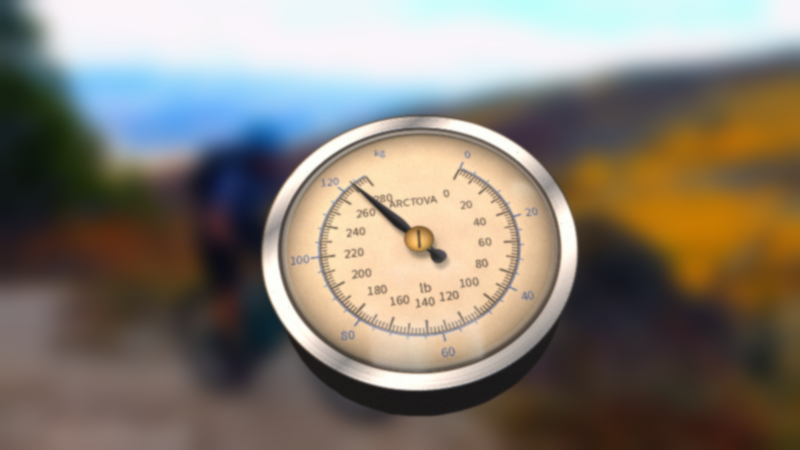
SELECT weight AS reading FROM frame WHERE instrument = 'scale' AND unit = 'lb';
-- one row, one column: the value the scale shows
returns 270 lb
